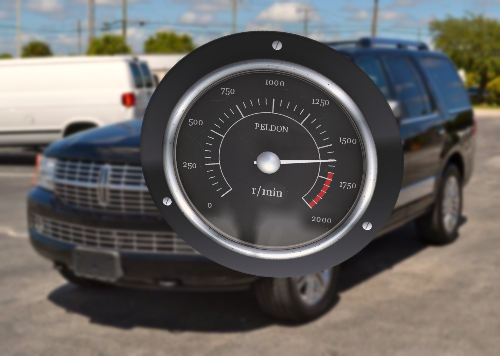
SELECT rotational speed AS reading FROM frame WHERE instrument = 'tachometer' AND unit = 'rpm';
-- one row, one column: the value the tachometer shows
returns 1600 rpm
